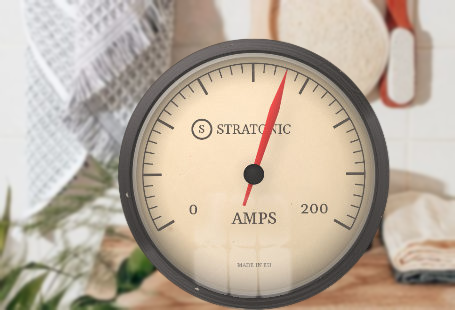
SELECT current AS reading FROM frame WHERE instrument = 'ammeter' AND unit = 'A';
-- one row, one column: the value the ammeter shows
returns 115 A
